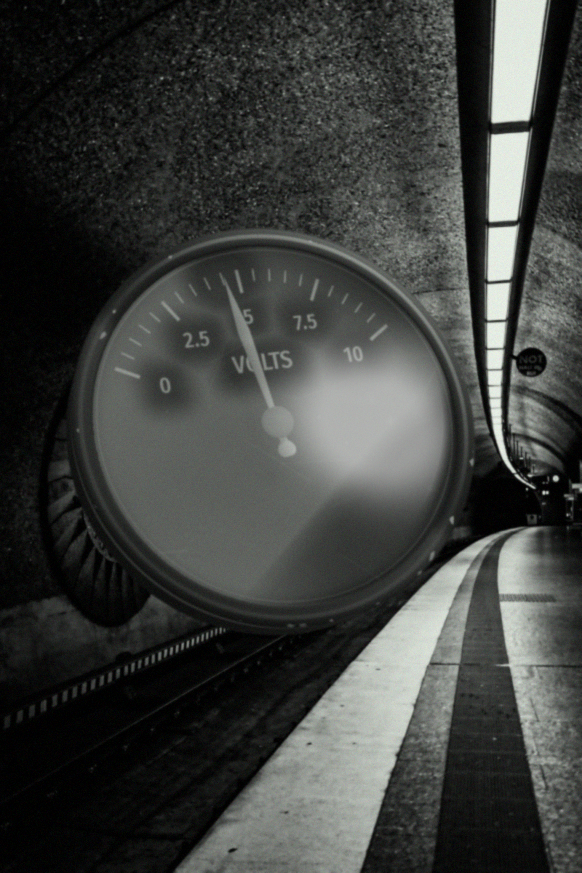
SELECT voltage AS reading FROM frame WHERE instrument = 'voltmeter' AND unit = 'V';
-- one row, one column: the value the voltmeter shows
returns 4.5 V
